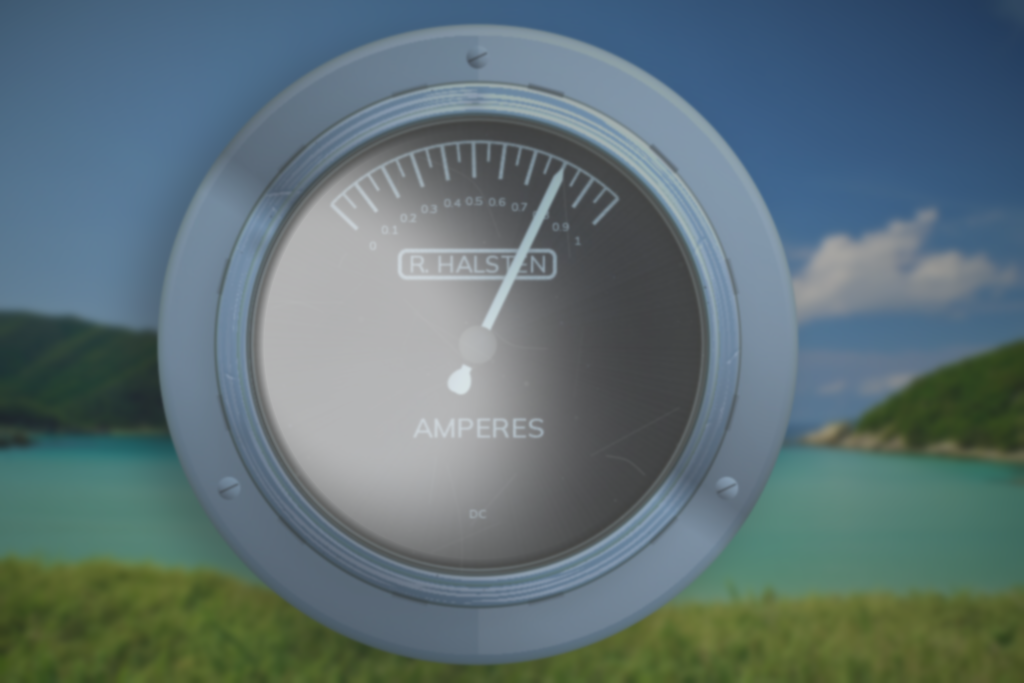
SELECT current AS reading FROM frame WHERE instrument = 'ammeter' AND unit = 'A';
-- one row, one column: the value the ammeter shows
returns 0.8 A
